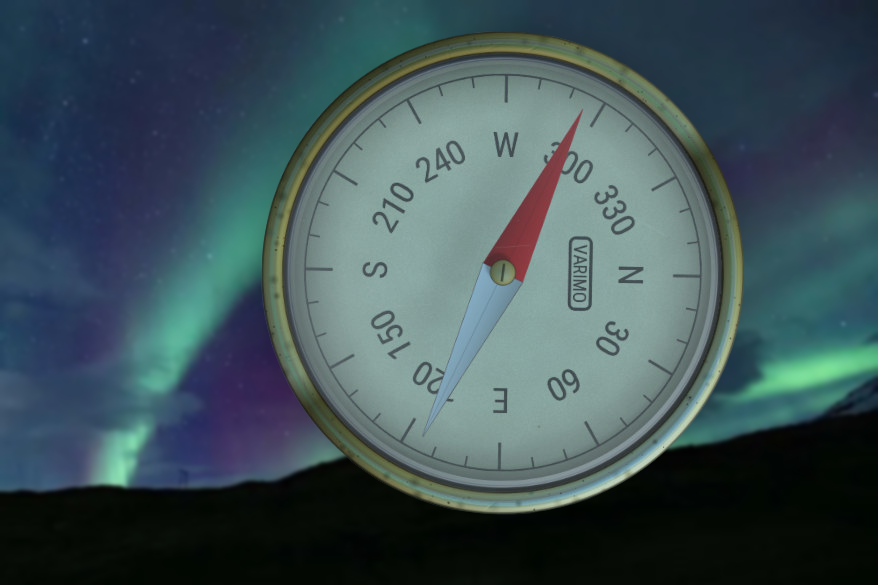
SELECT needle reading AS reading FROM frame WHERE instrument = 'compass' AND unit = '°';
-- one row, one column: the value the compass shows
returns 295 °
